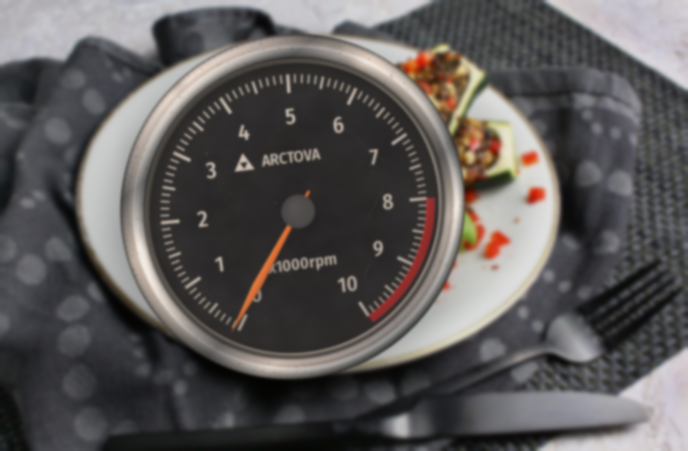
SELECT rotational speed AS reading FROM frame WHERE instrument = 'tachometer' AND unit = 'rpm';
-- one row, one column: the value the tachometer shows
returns 100 rpm
